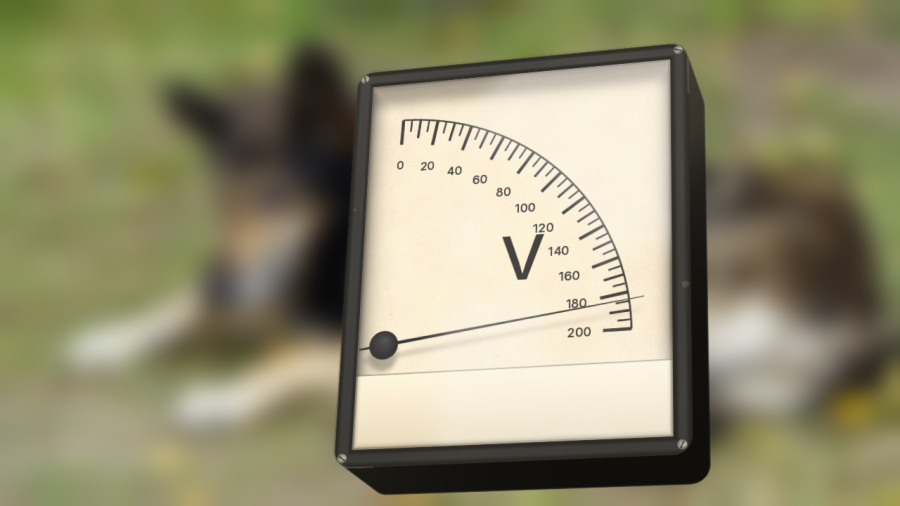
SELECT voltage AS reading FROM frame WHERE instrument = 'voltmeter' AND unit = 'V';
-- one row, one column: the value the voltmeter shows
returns 185 V
